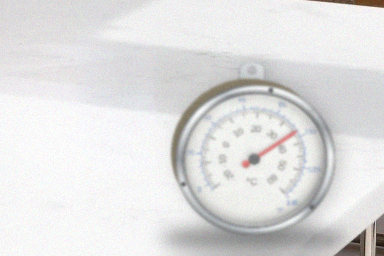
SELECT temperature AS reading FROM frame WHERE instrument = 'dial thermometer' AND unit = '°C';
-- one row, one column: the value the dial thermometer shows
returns 35 °C
